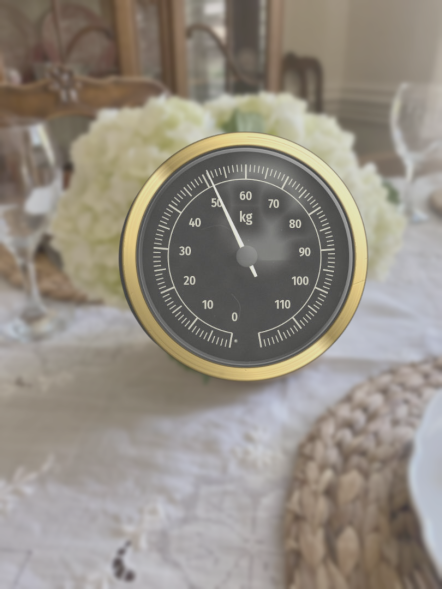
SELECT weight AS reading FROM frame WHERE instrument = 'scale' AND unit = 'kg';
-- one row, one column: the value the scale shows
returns 51 kg
